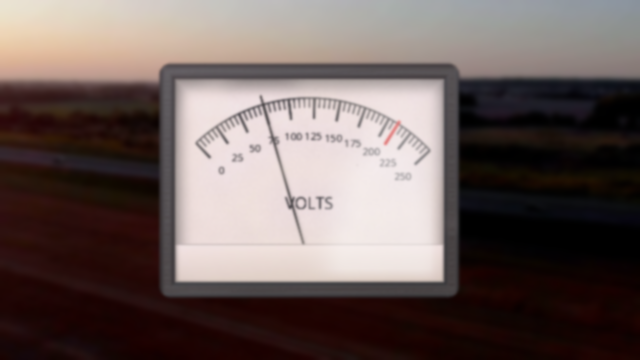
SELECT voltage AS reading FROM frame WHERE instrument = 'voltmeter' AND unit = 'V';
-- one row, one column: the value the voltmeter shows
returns 75 V
